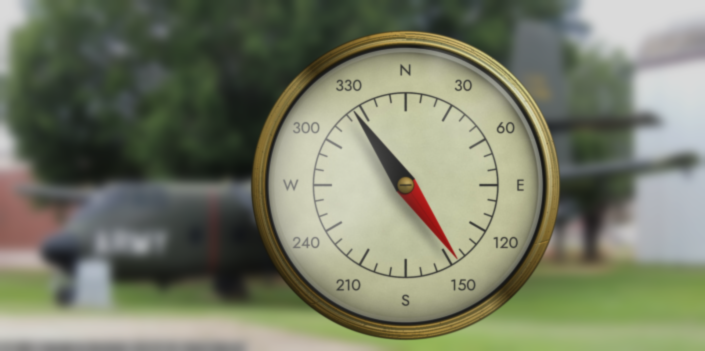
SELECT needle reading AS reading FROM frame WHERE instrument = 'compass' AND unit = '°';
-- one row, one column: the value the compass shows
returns 145 °
